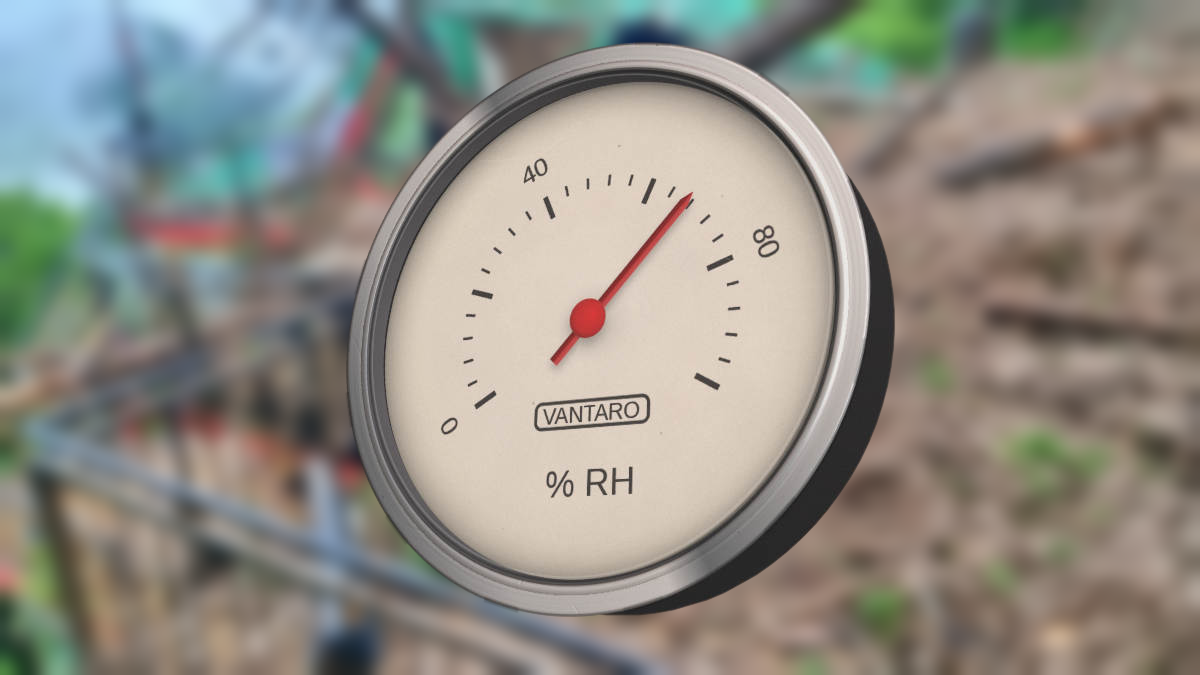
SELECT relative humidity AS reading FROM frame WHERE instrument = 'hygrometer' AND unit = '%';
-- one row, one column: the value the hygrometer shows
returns 68 %
